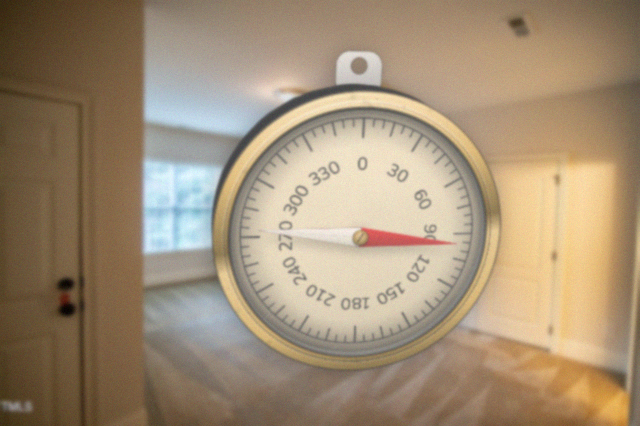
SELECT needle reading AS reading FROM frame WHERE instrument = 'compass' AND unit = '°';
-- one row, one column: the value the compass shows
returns 95 °
